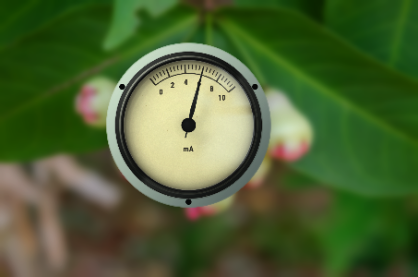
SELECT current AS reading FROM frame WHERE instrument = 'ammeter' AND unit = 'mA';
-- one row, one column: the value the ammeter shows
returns 6 mA
